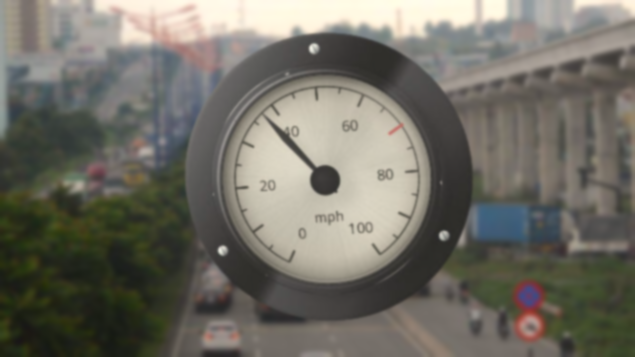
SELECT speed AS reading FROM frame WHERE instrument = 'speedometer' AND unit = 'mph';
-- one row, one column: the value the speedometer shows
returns 37.5 mph
